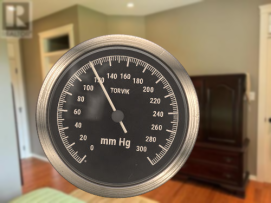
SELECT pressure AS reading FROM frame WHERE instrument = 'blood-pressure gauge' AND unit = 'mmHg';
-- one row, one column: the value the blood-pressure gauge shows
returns 120 mmHg
